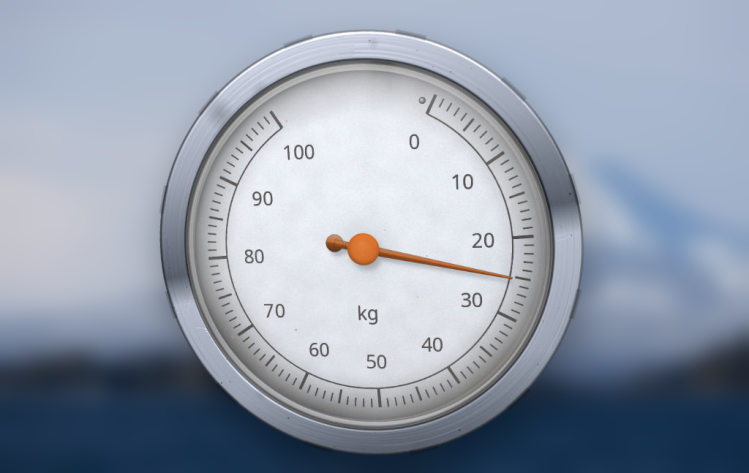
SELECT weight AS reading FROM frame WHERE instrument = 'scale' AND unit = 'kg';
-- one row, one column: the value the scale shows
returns 25 kg
